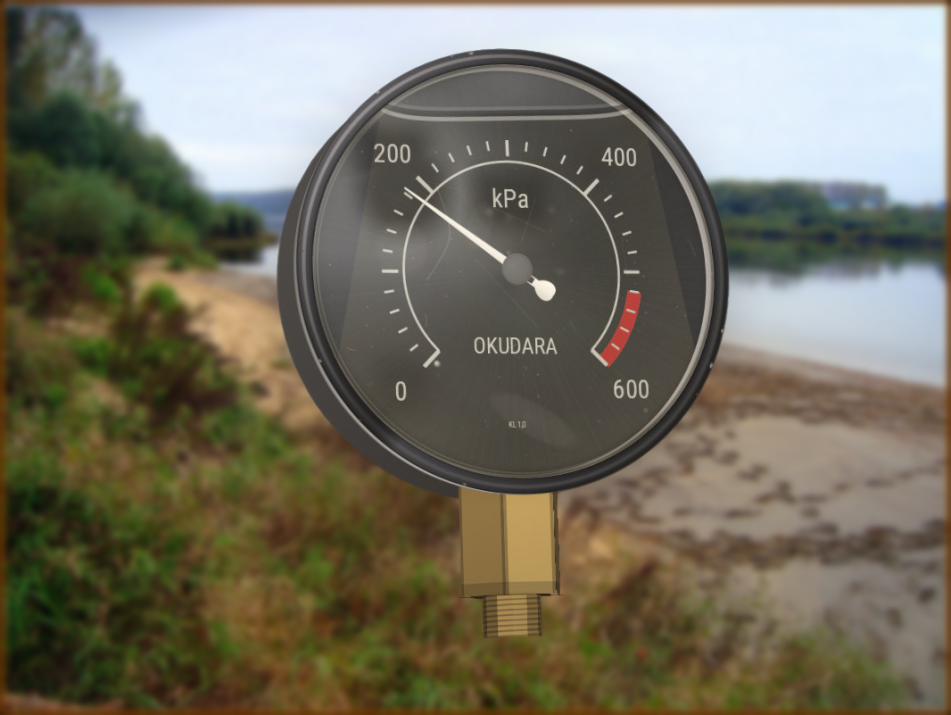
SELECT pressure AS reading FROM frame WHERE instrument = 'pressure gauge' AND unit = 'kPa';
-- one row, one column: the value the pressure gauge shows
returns 180 kPa
